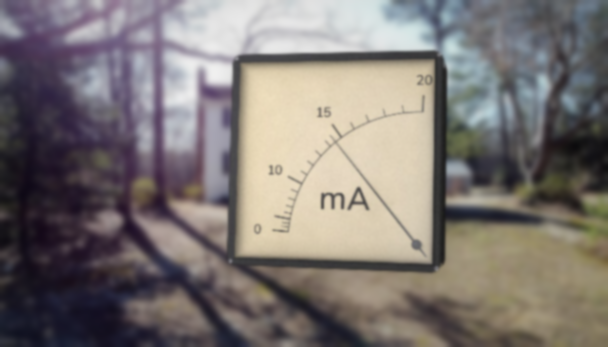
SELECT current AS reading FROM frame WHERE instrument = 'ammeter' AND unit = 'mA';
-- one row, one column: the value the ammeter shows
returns 14.5 mA
